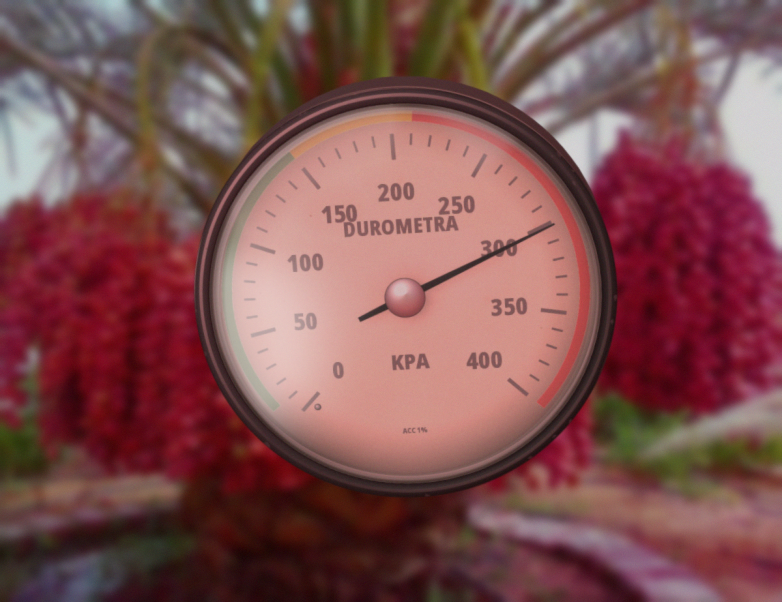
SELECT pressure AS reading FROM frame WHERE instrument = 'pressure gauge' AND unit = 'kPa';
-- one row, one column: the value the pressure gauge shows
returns 300 kPa
